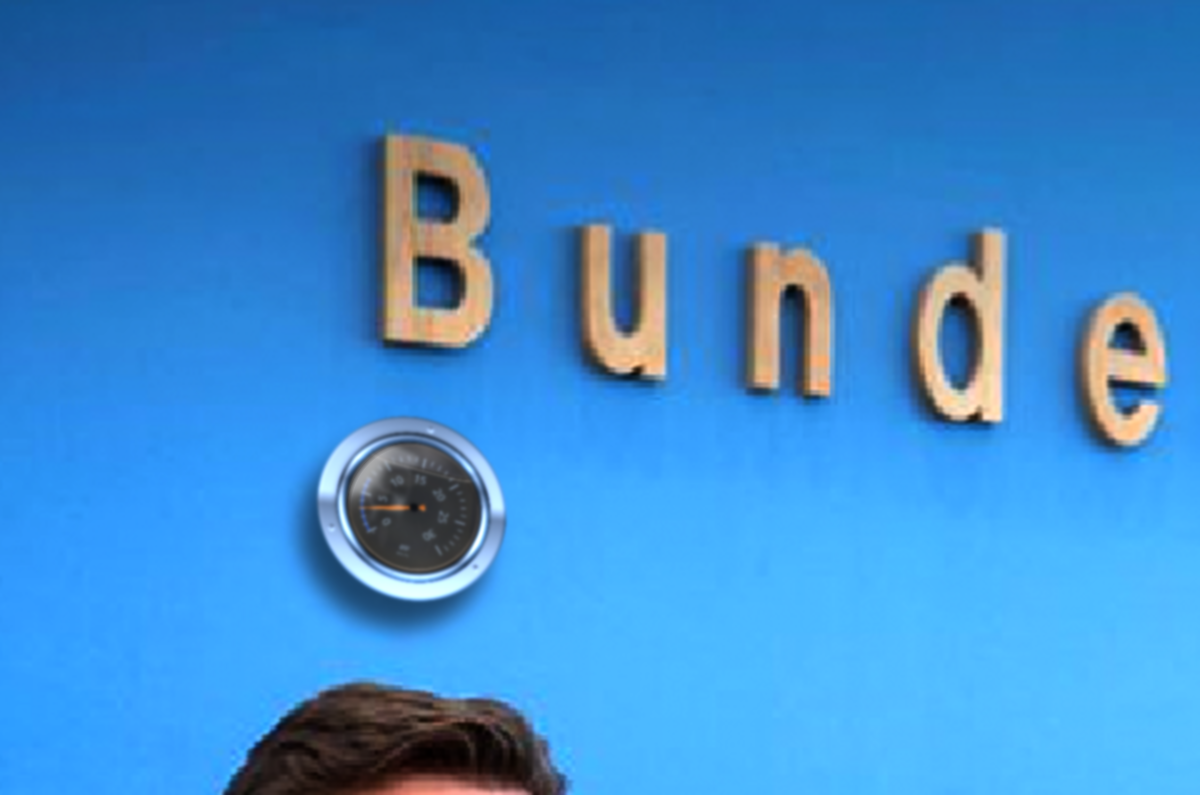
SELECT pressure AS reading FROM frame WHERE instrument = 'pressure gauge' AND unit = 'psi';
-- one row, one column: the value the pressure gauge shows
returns 3 psi
